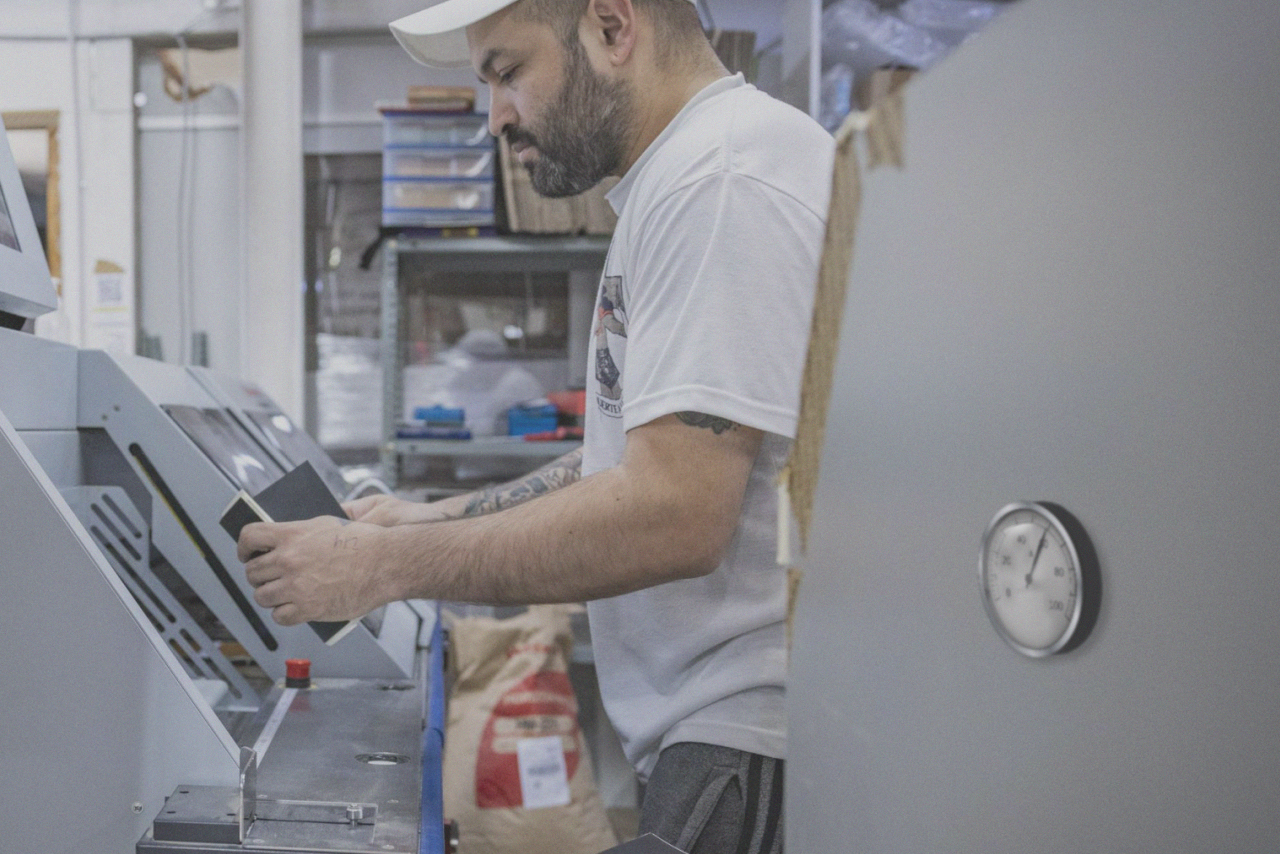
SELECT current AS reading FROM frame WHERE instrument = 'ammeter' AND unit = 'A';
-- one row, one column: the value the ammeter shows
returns 60 A
